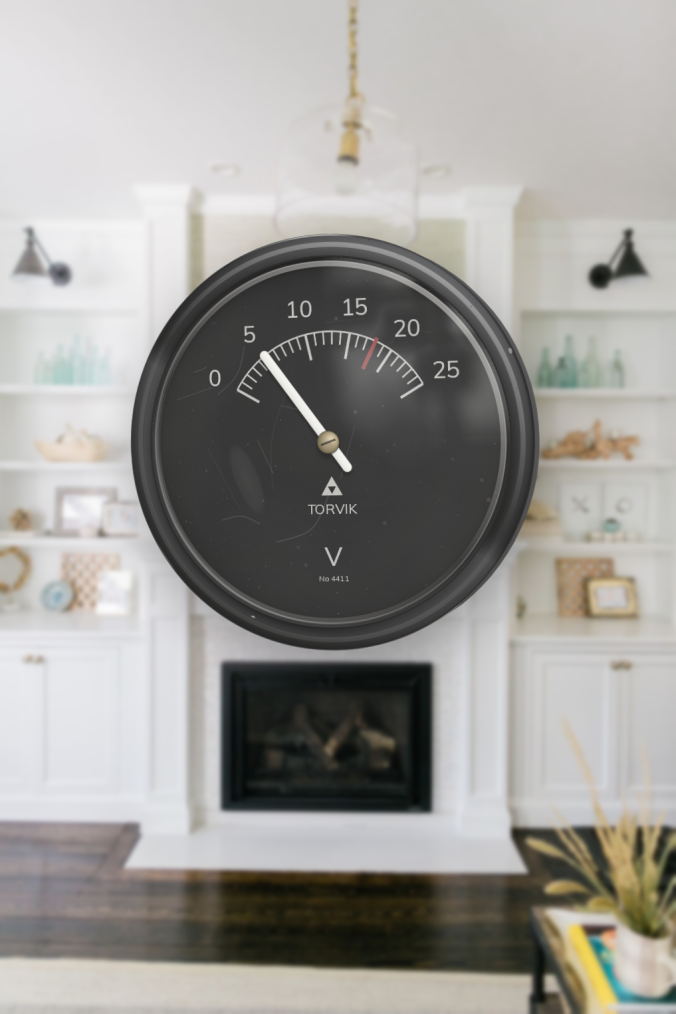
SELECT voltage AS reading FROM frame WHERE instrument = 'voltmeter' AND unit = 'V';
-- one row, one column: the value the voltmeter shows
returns 5 V
